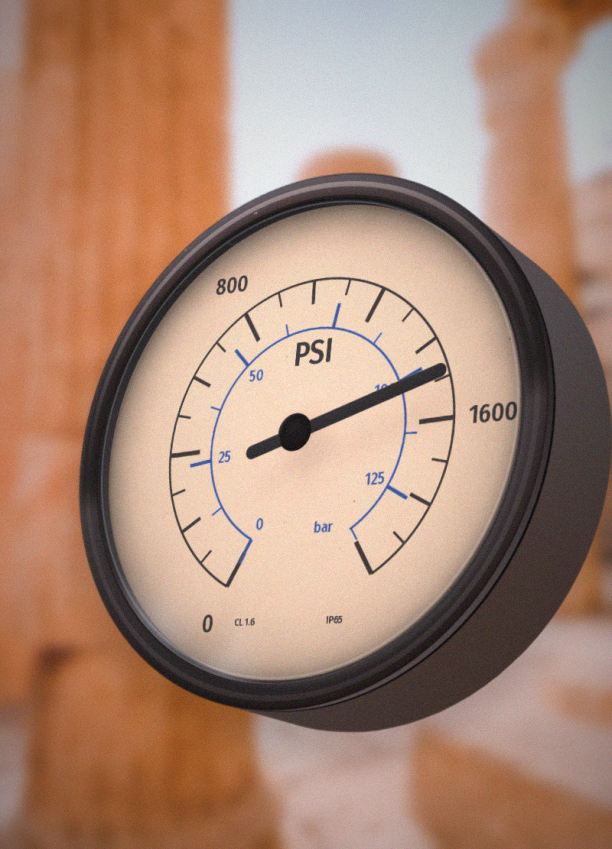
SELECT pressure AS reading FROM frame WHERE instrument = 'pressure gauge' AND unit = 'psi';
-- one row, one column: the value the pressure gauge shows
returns 1500 psi
